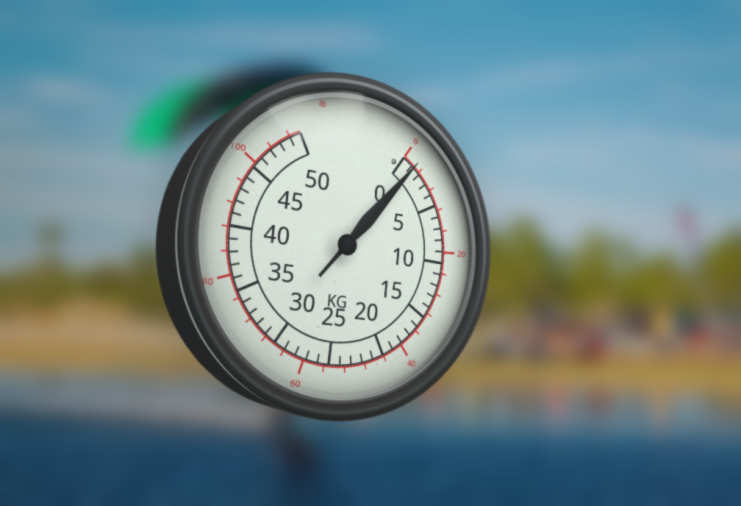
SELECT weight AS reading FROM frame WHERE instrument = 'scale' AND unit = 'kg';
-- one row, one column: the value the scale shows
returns 1 kg
